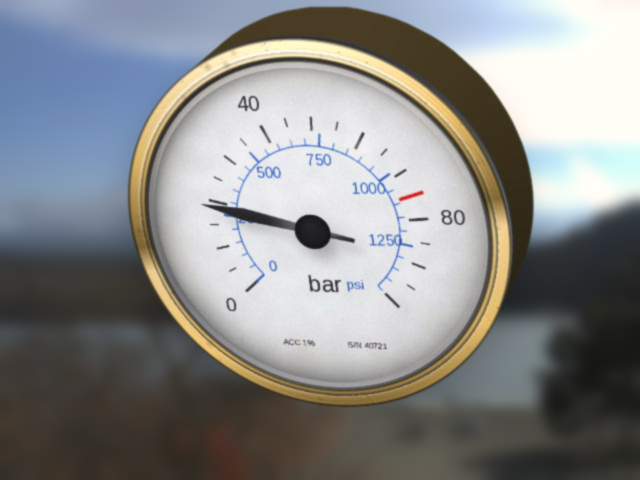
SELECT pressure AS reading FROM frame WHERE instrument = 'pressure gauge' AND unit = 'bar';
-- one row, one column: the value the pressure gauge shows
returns 20 bar
